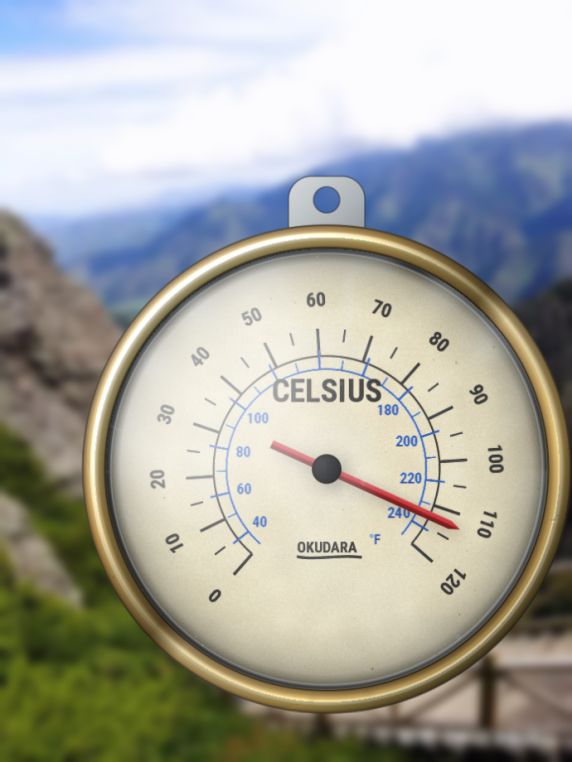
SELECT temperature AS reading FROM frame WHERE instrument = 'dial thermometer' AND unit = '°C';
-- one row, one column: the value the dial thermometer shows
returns 112.5 °C
